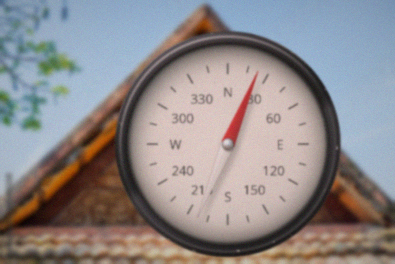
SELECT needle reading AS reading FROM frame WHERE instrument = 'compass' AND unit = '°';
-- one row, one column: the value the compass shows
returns 22.5 °
